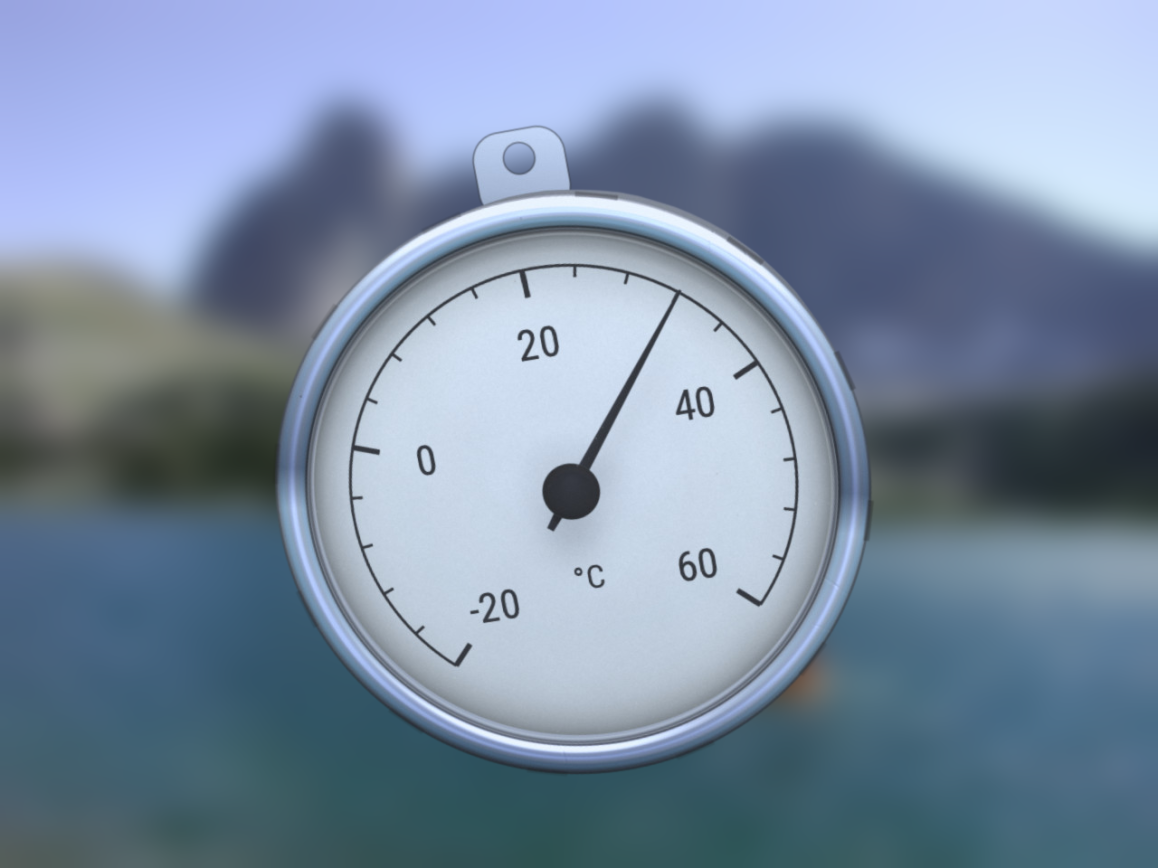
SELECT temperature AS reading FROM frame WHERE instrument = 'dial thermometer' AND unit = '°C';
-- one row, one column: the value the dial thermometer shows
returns 32 °C
